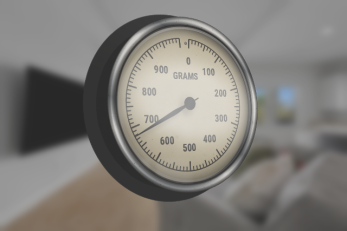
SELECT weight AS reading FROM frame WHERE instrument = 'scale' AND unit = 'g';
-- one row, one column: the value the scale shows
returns 680 g
